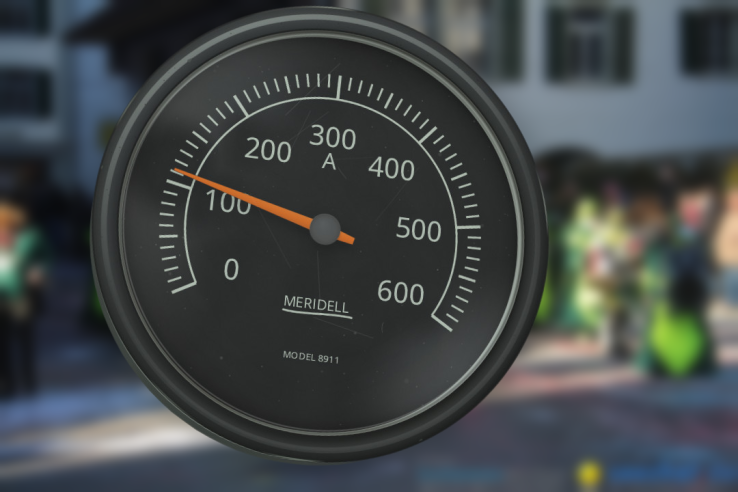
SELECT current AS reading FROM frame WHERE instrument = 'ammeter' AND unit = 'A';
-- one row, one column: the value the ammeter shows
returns 110 A
